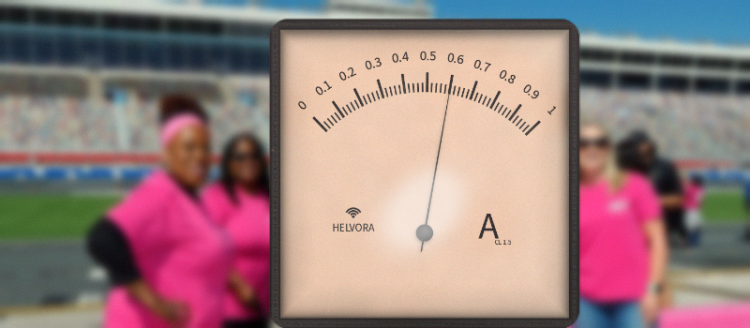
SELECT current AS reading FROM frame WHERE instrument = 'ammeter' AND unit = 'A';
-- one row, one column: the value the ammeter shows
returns 0.6 A
